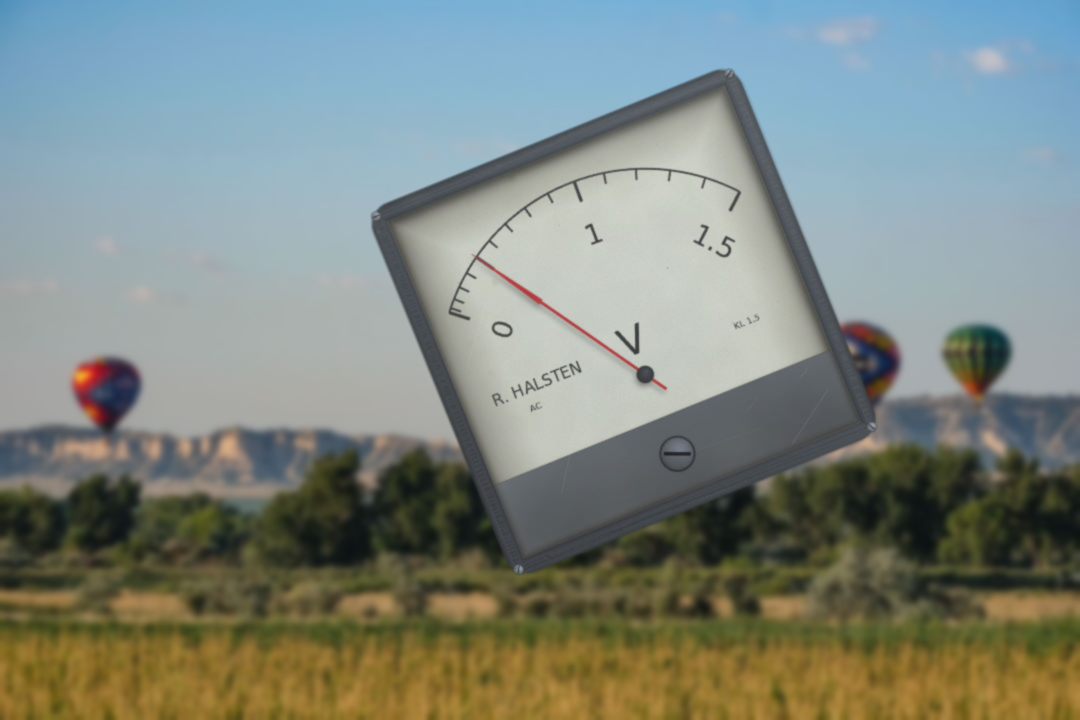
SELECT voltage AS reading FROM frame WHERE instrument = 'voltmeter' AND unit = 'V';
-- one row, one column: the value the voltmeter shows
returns 0.5 V
